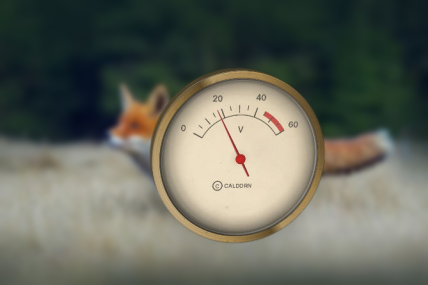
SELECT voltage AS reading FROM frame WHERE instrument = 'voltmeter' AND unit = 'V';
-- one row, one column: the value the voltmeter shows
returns 17.5 V
